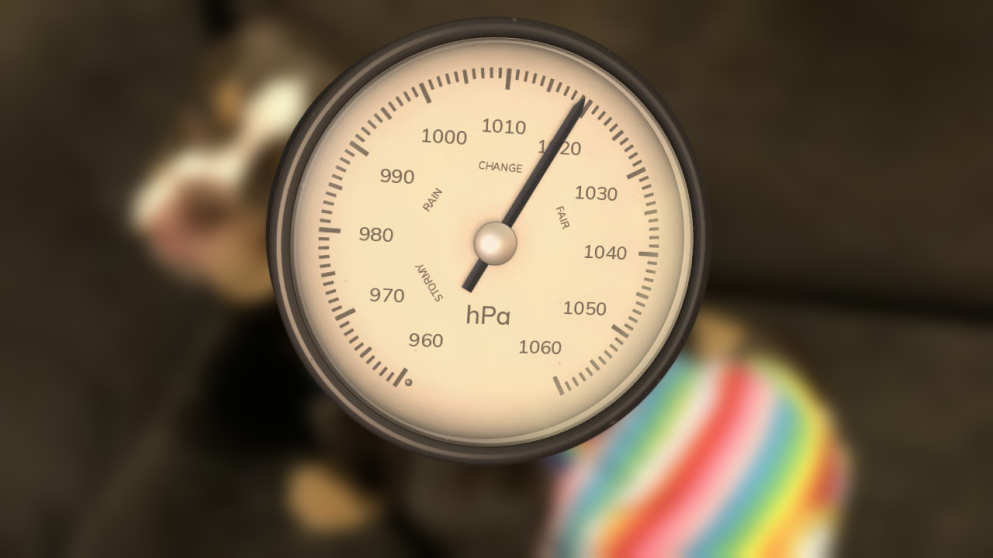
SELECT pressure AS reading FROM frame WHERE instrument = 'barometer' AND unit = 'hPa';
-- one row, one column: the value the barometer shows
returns 1019 hPa
